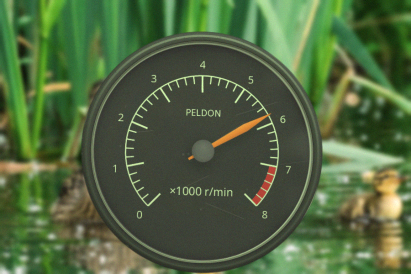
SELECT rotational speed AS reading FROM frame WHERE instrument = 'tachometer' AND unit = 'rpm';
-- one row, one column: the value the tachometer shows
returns 5800 rpm
